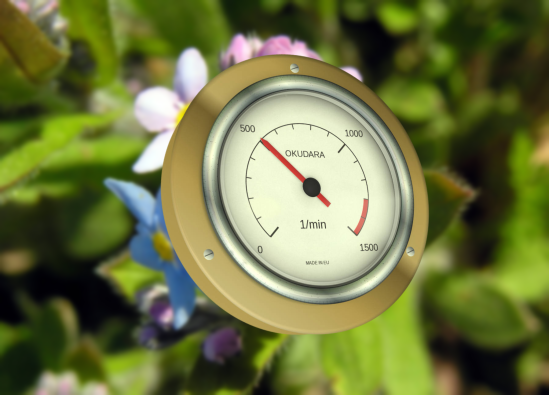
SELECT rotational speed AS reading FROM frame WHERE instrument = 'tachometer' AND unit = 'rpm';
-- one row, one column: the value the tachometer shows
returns 500 rpm
